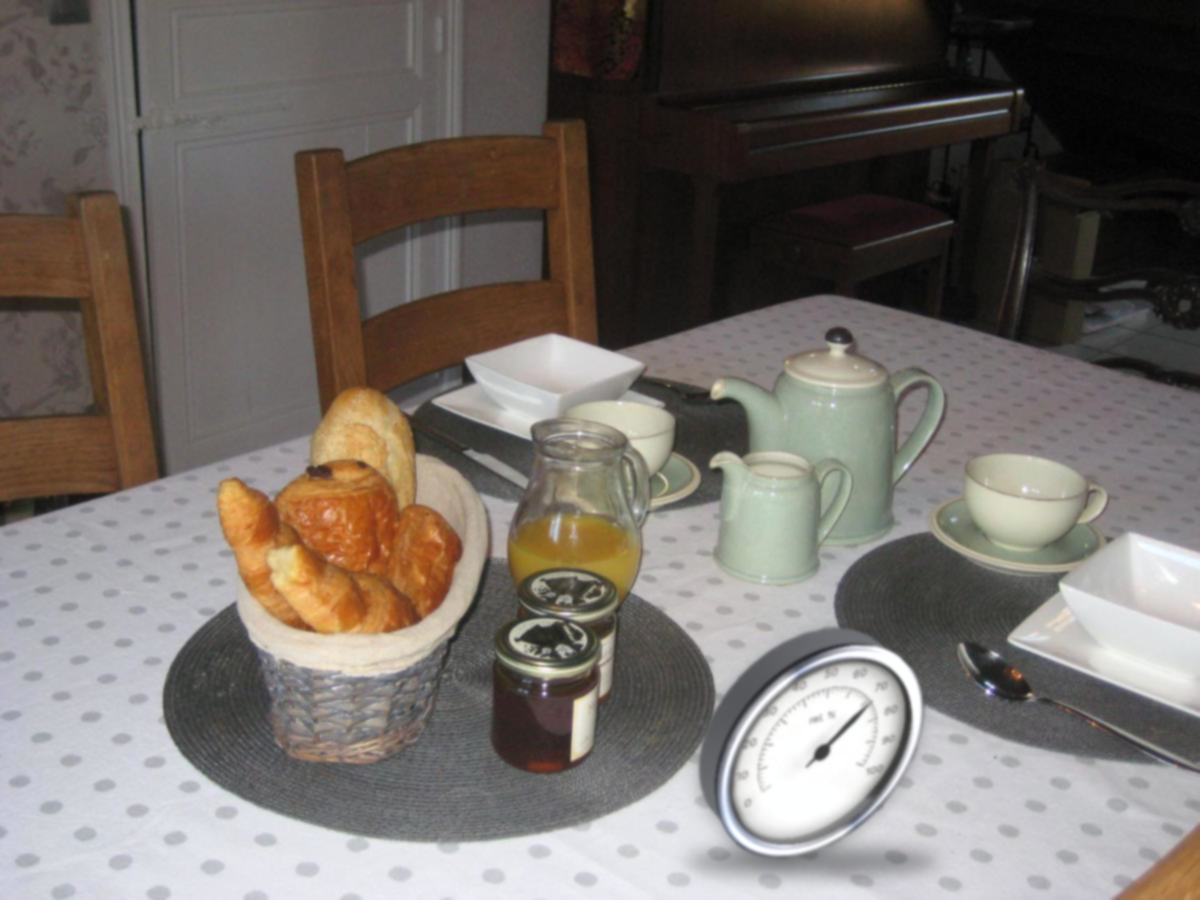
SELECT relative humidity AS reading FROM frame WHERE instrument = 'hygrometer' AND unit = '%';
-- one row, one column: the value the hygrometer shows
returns 70 %
